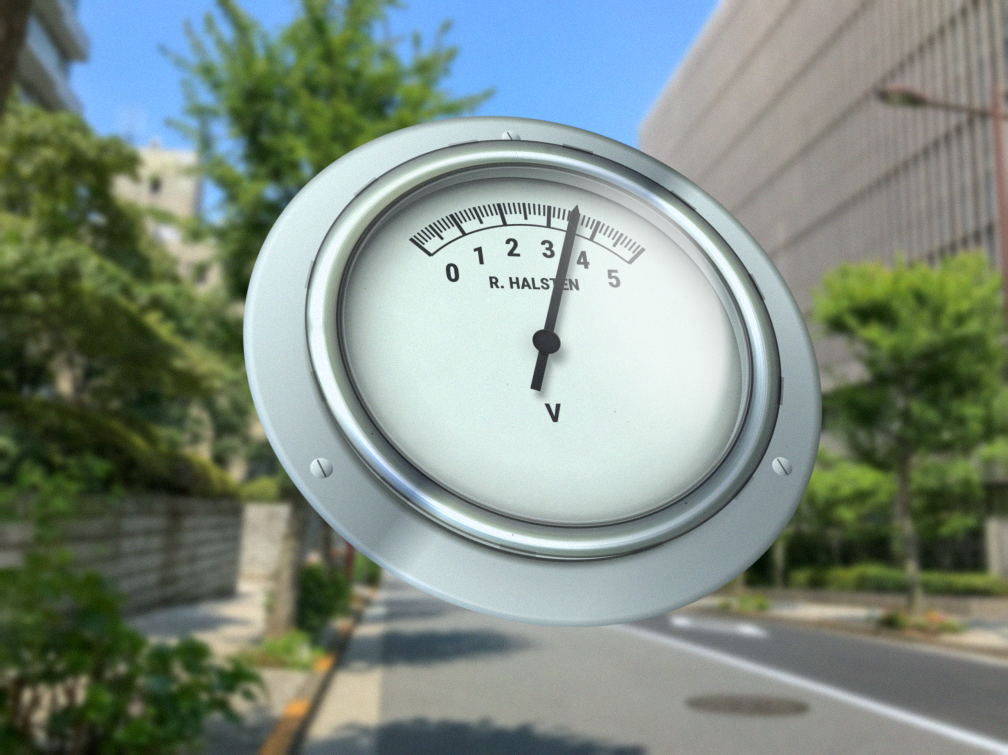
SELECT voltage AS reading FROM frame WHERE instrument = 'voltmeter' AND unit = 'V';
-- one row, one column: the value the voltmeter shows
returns 3.5 V
